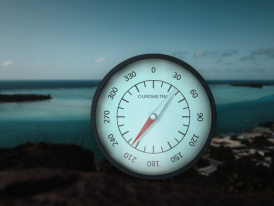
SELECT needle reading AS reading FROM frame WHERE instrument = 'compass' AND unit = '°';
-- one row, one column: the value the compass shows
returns 217.5 °
